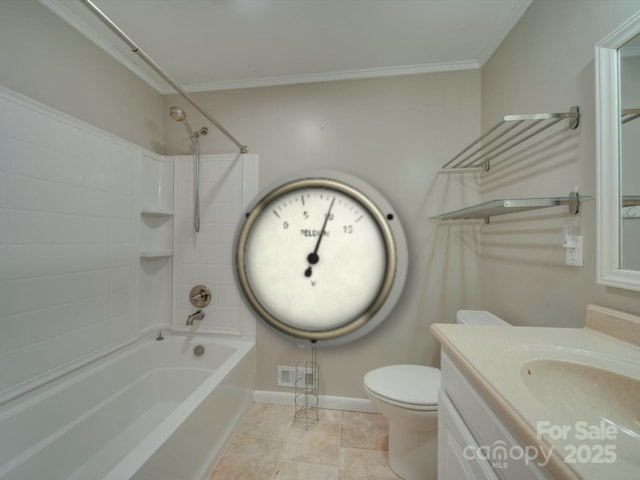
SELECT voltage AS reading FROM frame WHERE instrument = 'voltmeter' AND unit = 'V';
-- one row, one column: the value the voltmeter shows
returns 10 V
